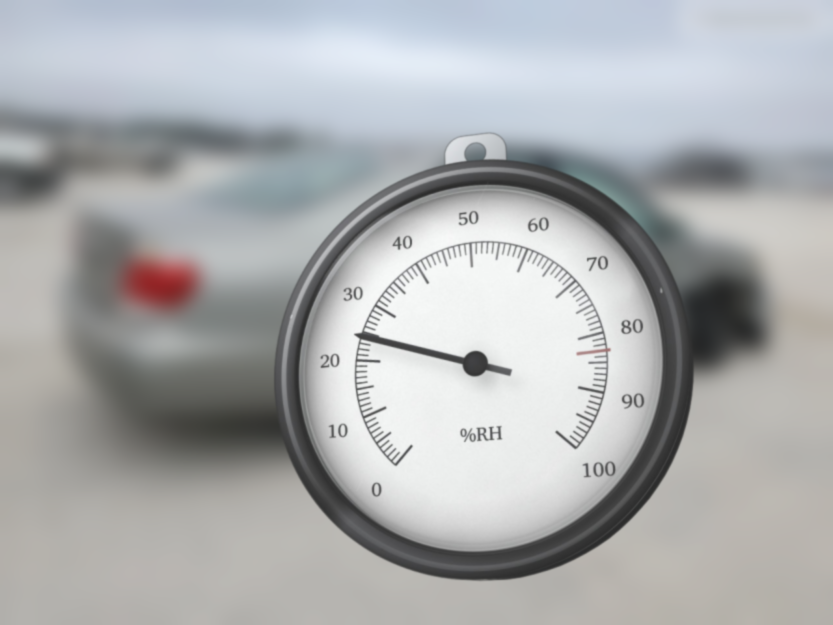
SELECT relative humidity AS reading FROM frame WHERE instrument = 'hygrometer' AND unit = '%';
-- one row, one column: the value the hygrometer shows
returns 24 %
